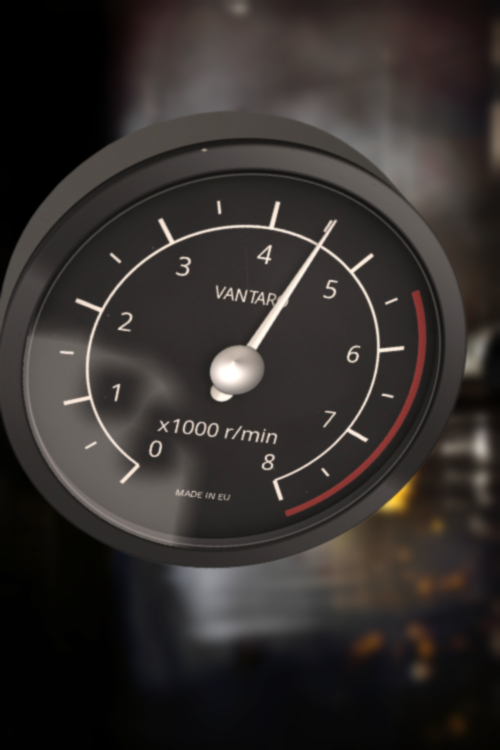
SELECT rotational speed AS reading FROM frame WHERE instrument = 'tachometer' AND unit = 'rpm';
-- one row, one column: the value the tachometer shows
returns 4500 rpm
